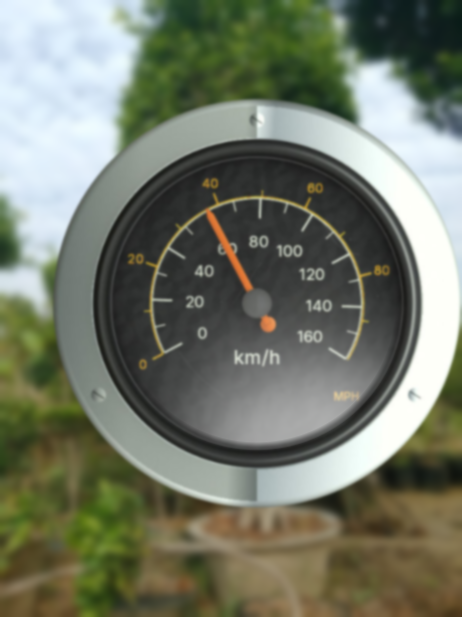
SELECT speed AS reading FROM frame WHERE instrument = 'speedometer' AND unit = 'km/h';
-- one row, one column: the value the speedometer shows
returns 60 km/h
